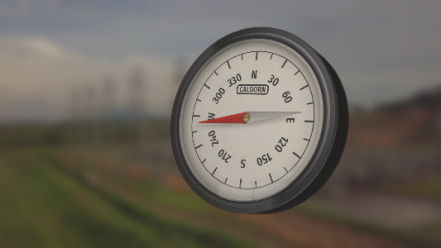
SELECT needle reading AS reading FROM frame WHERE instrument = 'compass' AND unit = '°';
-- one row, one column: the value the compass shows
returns 262.5 °
